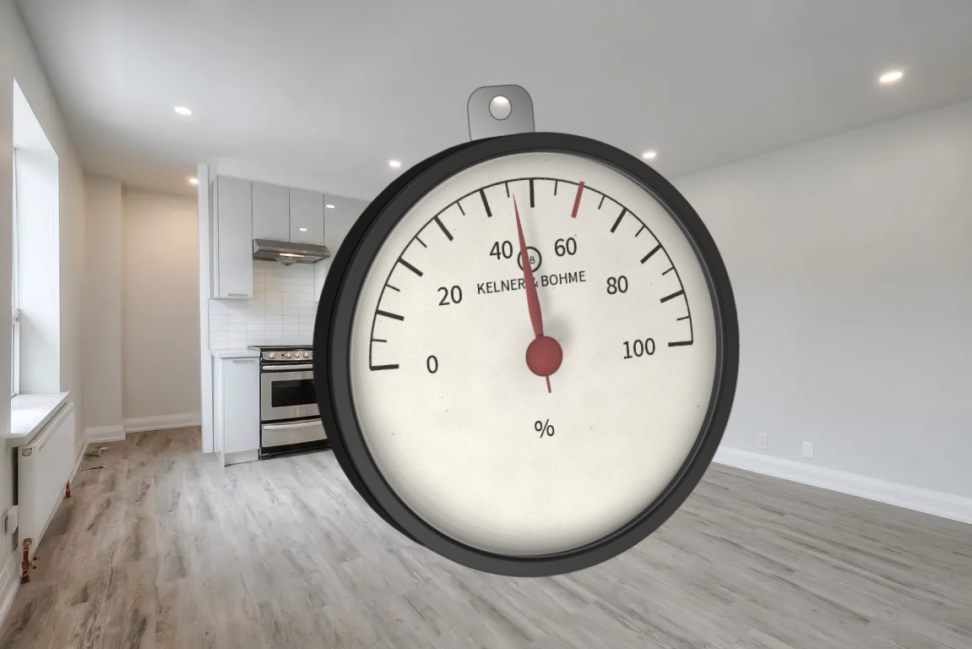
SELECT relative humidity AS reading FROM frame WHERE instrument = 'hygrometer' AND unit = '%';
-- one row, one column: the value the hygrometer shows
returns 45 %
